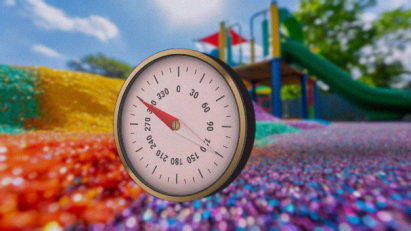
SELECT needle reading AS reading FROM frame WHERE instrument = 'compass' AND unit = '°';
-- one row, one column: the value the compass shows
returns 300 °
